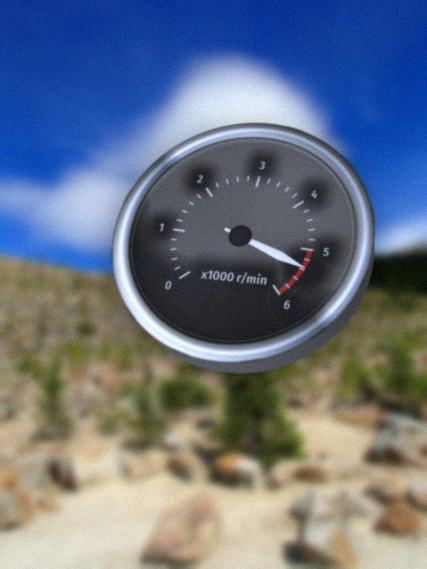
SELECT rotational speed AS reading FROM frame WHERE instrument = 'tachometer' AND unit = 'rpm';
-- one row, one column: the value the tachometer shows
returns 5400 rpm
